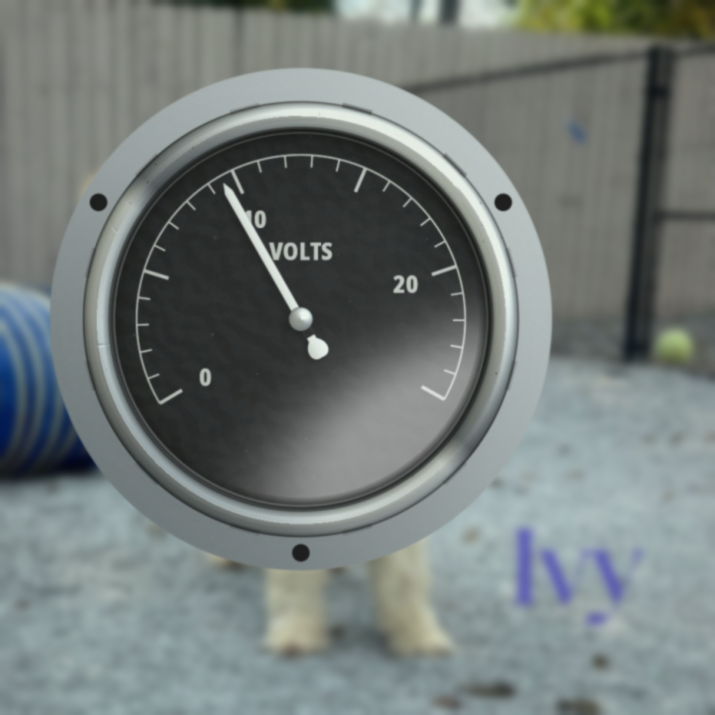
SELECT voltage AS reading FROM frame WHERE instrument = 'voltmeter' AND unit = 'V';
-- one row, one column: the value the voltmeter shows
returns 9.5 V
